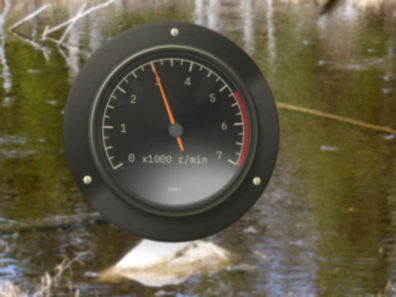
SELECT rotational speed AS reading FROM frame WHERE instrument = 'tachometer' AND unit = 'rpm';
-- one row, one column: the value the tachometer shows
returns 3000 rpm
